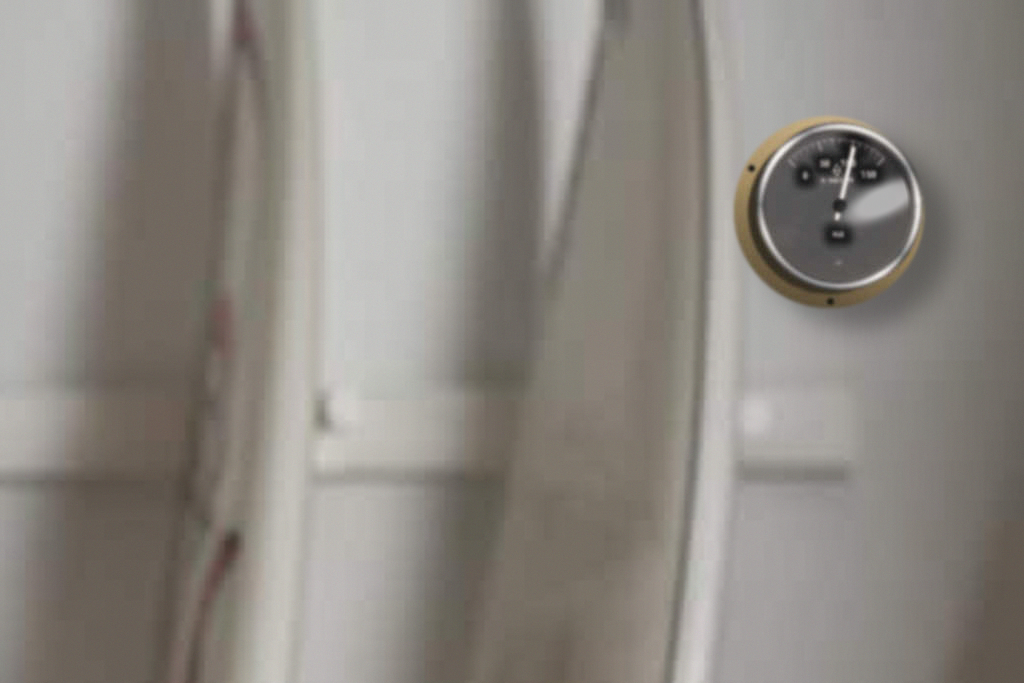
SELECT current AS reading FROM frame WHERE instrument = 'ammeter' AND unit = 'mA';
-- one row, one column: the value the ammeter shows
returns 100 mA
